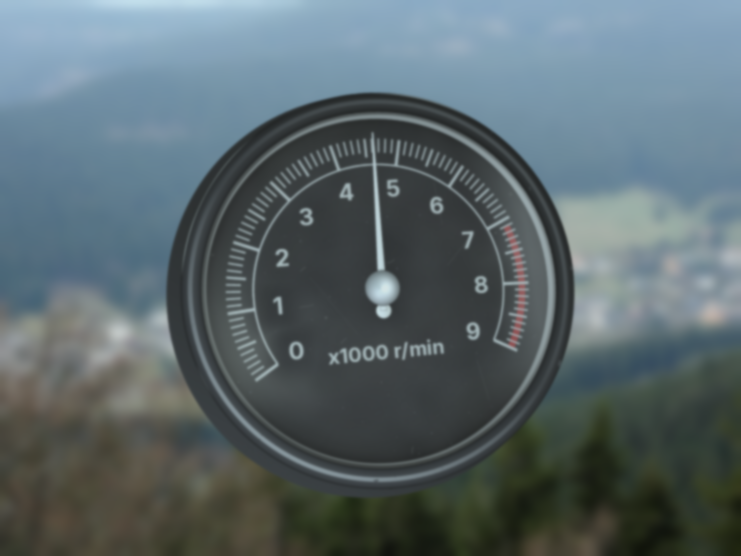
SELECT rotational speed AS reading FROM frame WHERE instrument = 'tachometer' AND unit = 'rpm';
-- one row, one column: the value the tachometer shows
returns 4600 rpm
